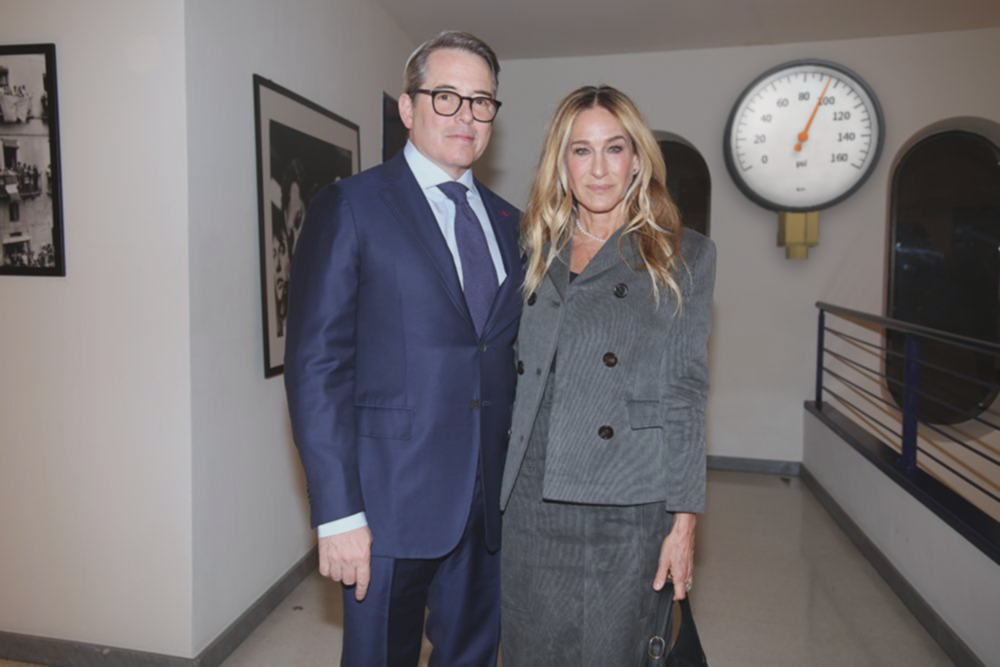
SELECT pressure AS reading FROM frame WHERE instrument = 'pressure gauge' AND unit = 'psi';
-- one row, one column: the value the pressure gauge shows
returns 95 psi
